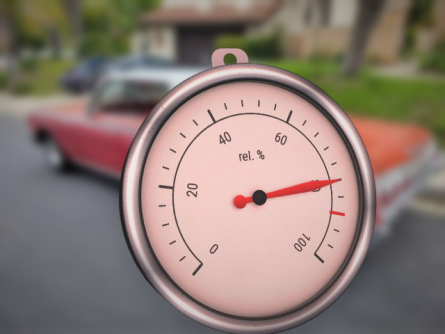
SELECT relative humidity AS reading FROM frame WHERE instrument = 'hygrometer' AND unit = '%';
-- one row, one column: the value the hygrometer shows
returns 80 %
